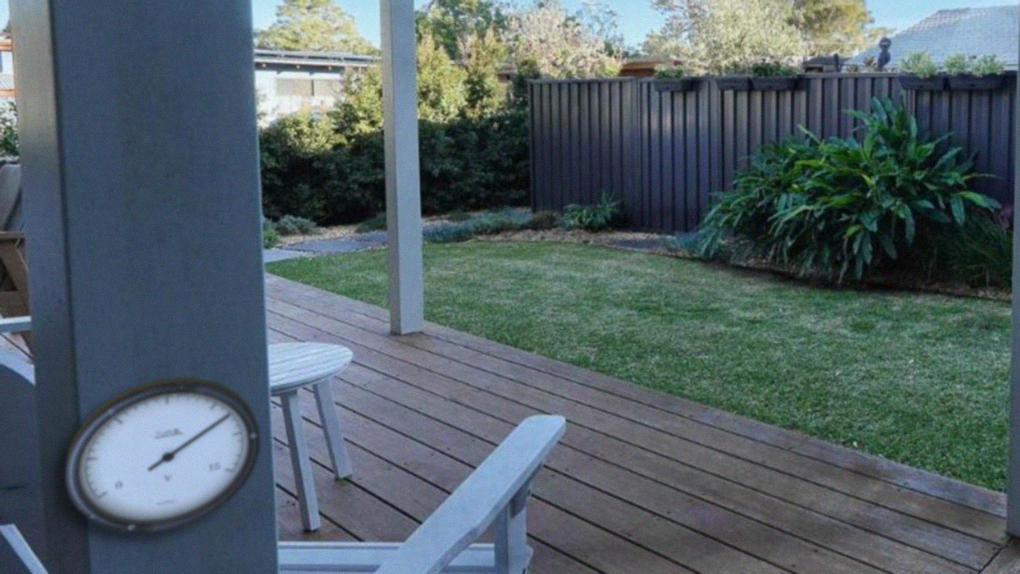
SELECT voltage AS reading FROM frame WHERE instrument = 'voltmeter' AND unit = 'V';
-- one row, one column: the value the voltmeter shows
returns 11 V
